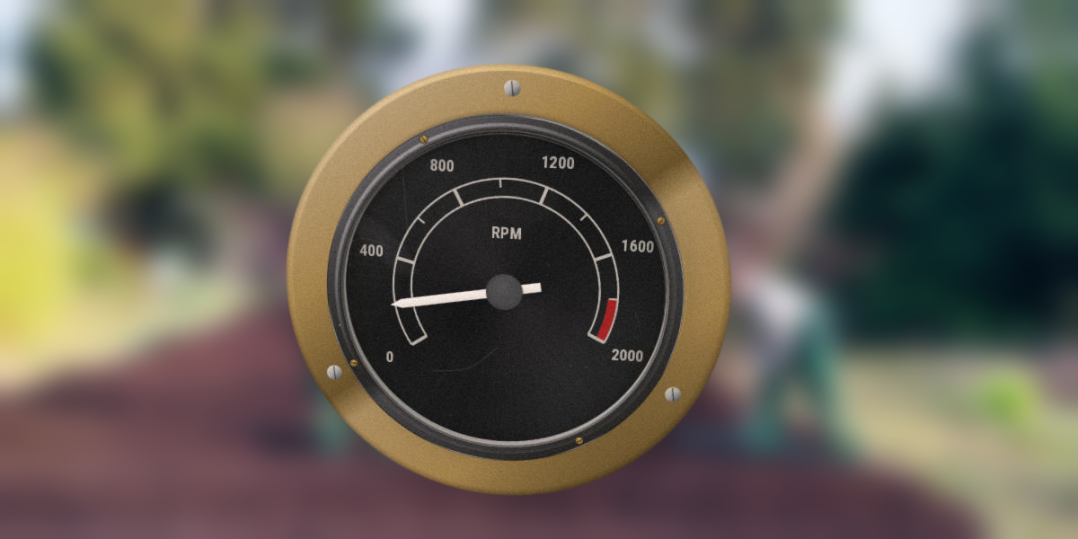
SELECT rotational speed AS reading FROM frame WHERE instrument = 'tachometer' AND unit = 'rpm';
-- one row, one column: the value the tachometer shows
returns 200 rpm
